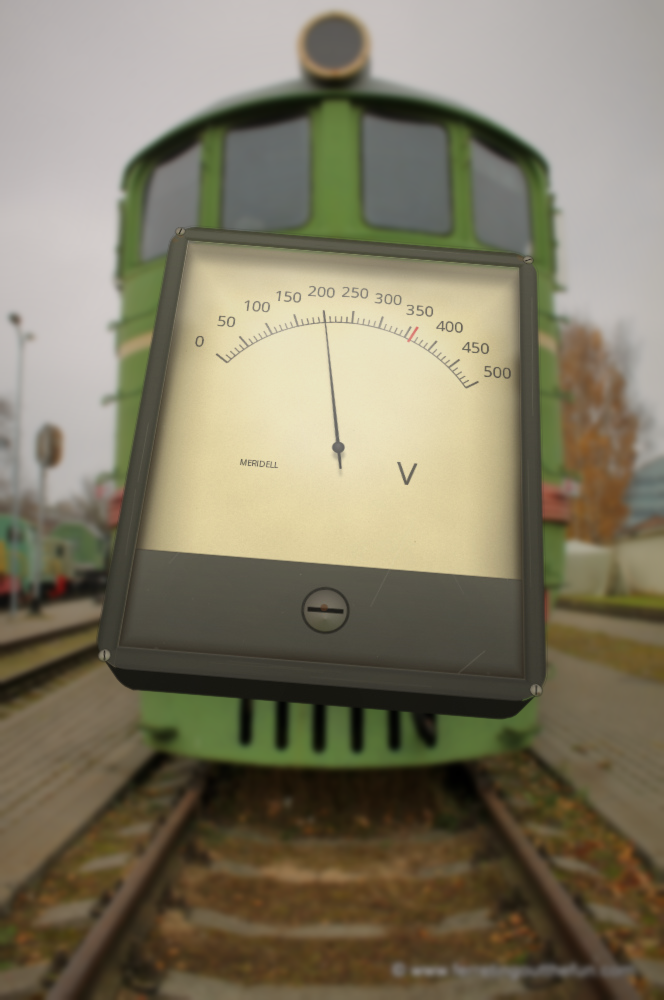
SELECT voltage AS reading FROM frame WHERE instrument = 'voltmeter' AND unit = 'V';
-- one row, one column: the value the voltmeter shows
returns 200 V
